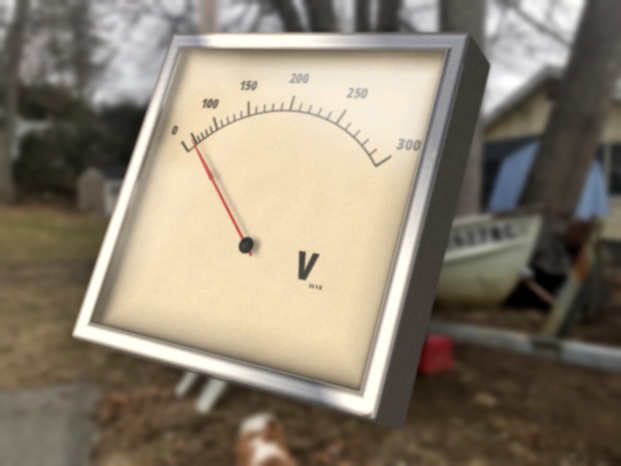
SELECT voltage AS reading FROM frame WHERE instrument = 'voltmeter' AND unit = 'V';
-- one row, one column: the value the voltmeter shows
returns 50 V
